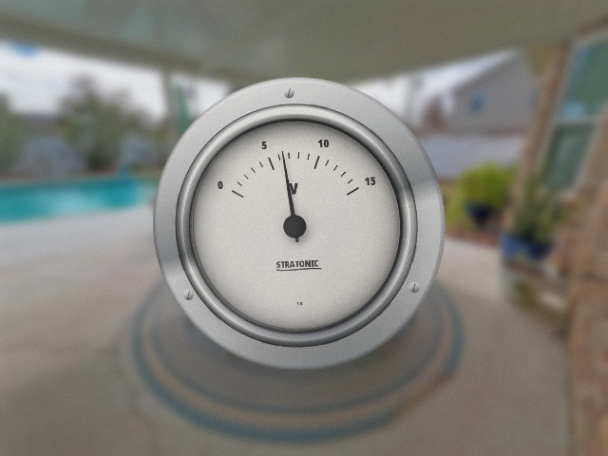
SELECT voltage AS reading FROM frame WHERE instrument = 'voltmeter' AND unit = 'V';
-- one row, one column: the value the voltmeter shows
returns 6.5 V
